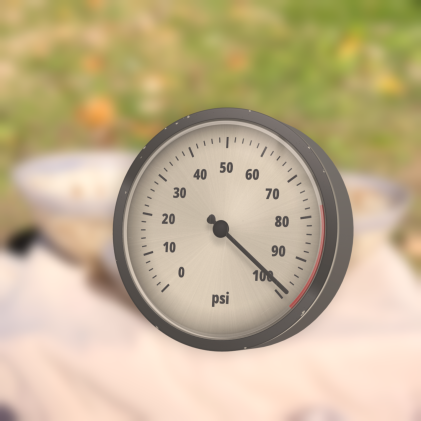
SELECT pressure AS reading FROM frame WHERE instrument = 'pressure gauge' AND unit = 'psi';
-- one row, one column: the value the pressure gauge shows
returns 98 psi
